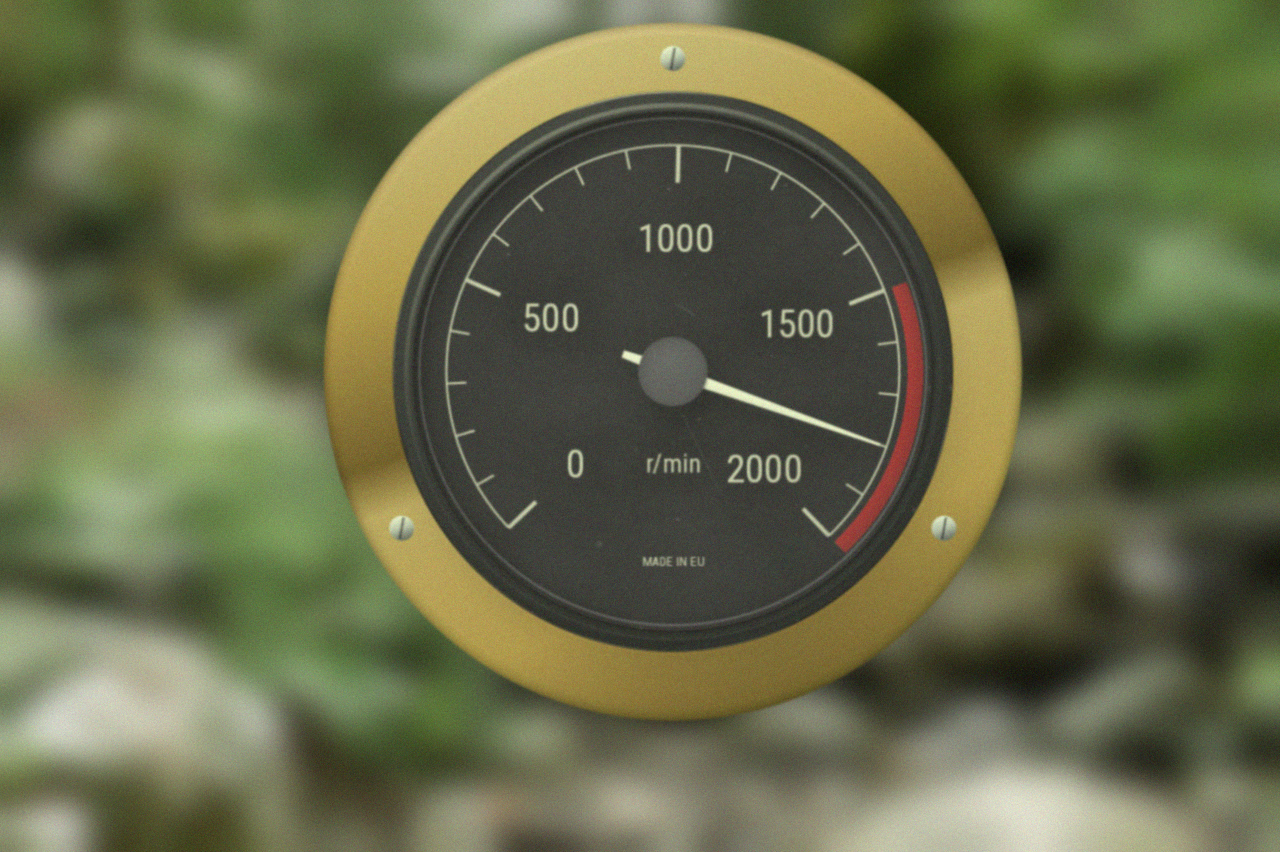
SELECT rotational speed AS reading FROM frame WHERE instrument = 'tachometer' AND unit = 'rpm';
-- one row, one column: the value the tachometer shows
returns 1800 rpm
